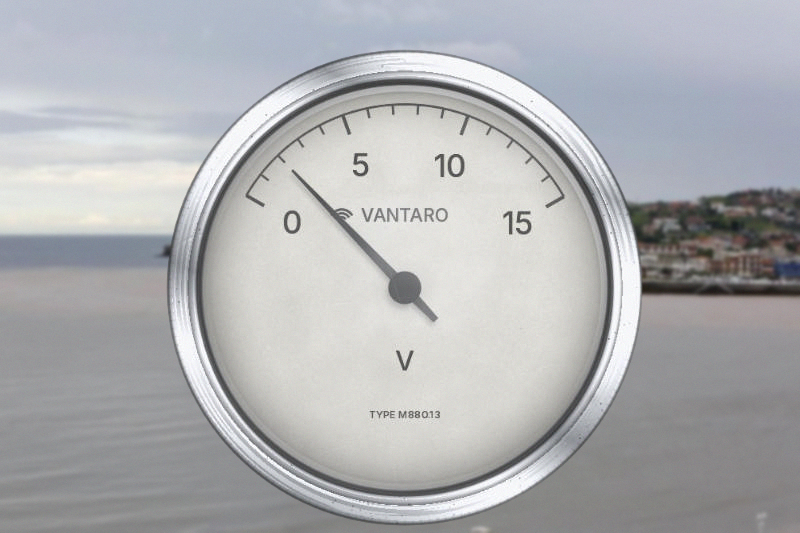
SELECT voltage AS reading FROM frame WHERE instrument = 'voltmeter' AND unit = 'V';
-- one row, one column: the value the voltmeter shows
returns 2 V
